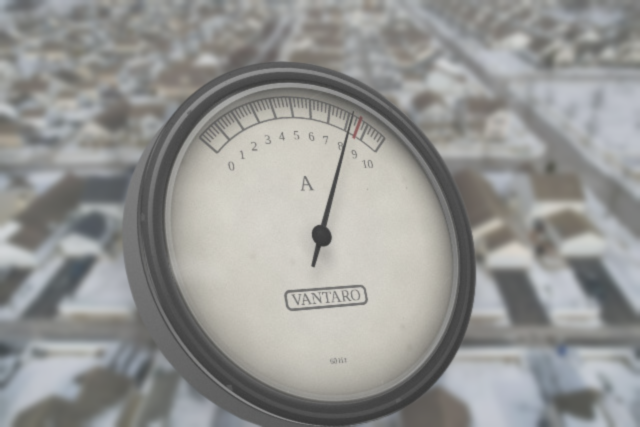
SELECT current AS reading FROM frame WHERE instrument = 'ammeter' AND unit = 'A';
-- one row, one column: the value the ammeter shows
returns 8 A
